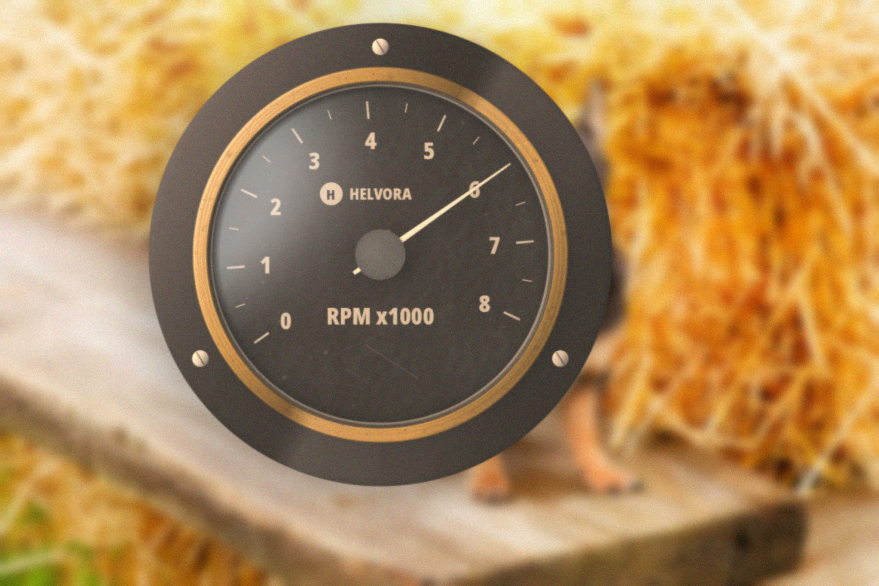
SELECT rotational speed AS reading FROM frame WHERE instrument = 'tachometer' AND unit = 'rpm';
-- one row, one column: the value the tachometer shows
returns 6000 rpm
